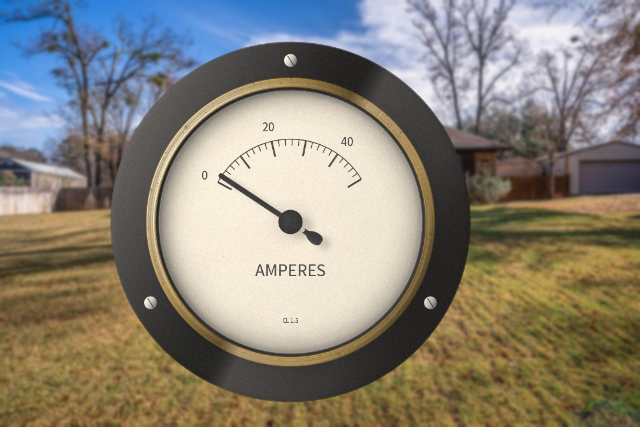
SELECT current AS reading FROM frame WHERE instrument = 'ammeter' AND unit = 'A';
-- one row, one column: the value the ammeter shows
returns 2 A
